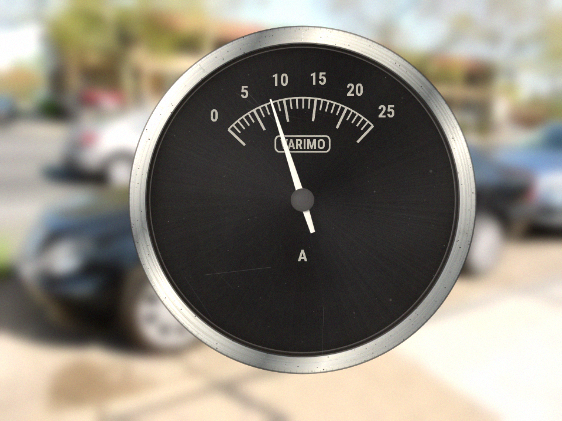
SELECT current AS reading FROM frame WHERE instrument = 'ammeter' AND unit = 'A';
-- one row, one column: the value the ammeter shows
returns 8 A
